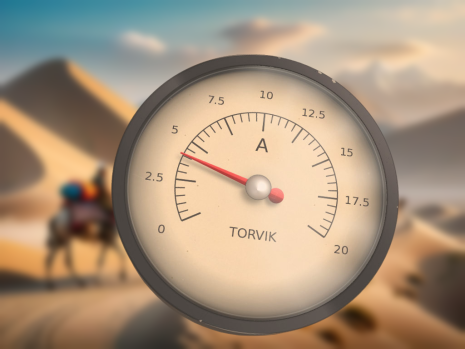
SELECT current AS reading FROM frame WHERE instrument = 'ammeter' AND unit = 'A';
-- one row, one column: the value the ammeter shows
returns 4 A
